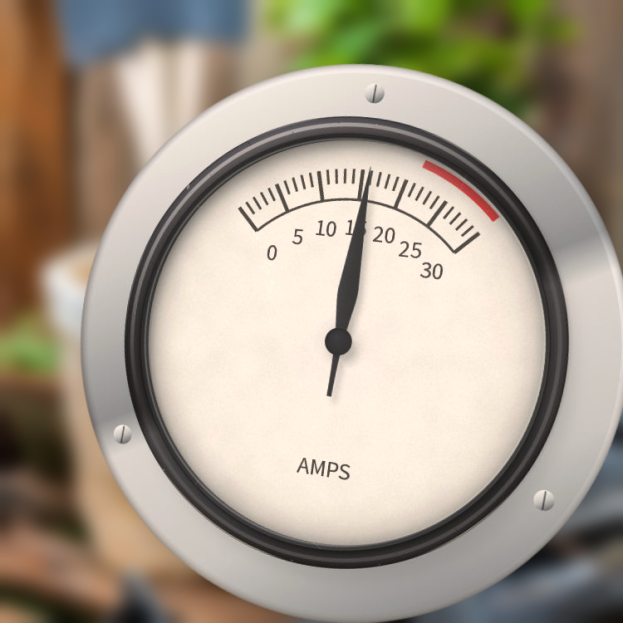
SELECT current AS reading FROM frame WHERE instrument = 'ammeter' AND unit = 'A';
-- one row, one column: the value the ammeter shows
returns 16 A
